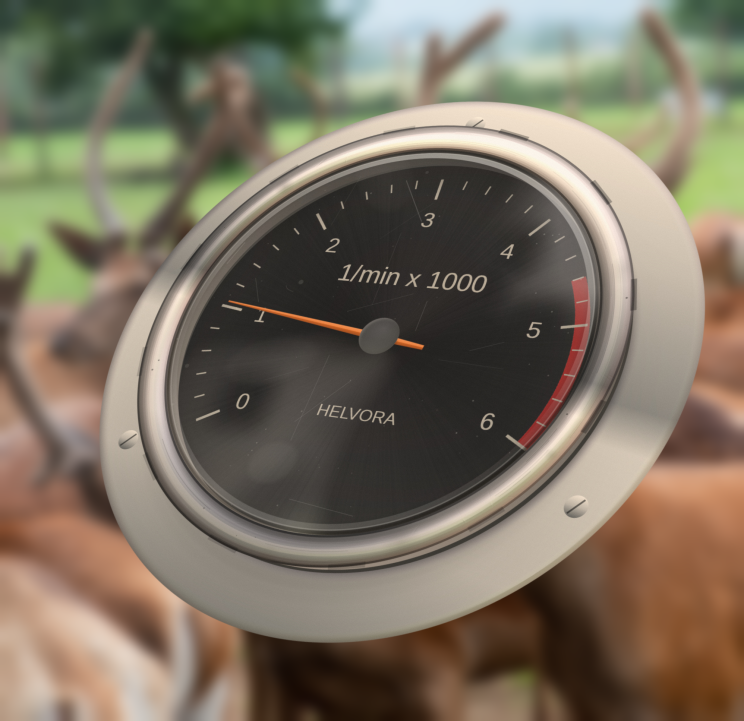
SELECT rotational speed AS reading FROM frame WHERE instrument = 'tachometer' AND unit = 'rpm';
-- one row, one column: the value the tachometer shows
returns 1000 rpm
